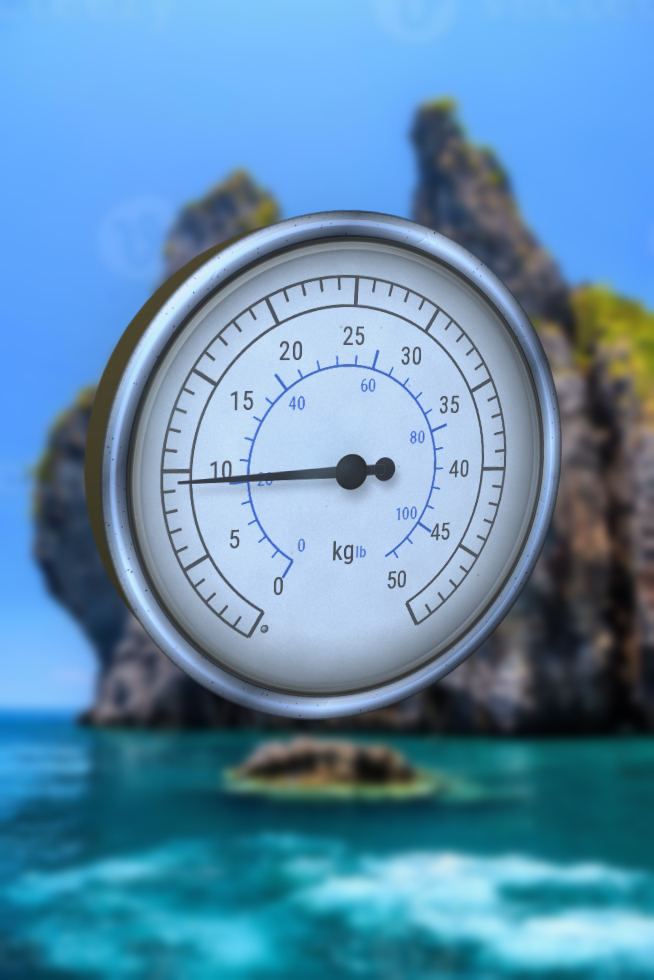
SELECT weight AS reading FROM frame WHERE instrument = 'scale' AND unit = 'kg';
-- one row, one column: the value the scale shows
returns 9.5 kg
